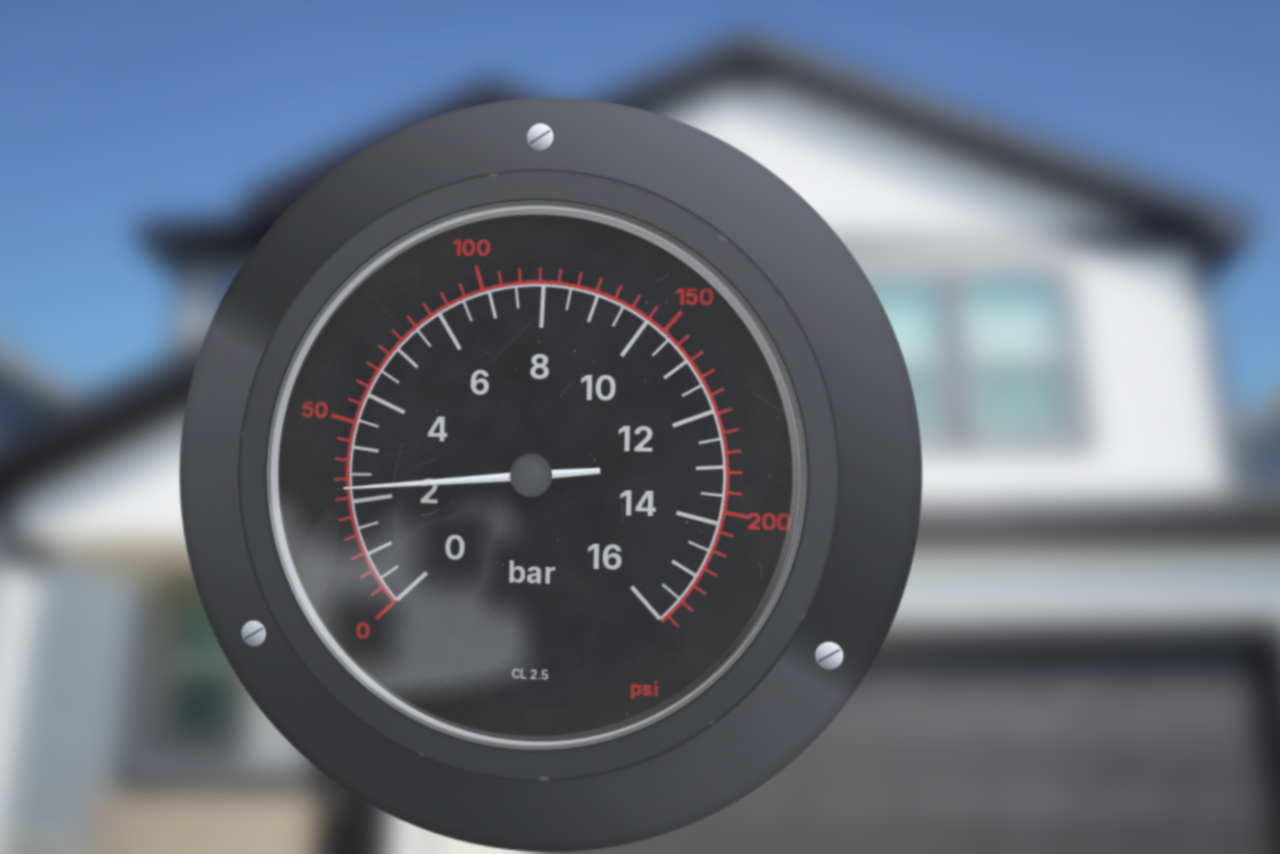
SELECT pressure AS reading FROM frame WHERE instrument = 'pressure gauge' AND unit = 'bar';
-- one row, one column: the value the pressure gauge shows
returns 2.25 bar
